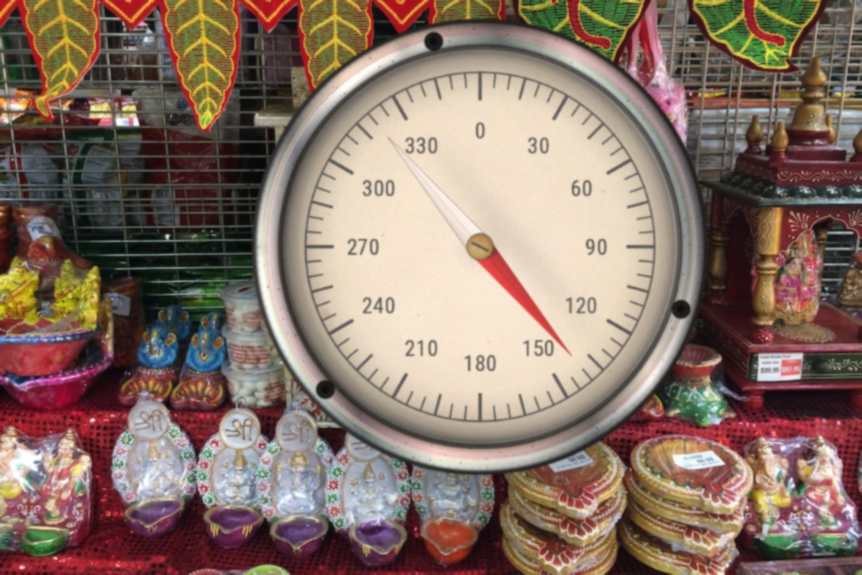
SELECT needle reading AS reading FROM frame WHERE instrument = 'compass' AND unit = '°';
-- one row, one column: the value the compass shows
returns 140 °
